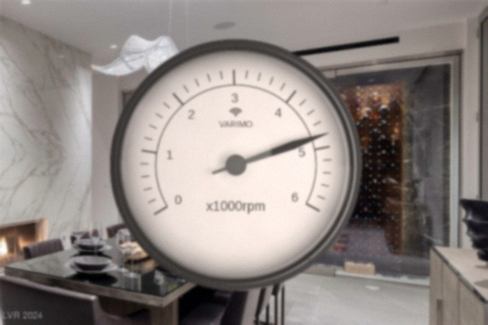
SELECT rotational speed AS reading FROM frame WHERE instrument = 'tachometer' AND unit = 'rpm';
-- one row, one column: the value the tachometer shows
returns 4800 rpm
